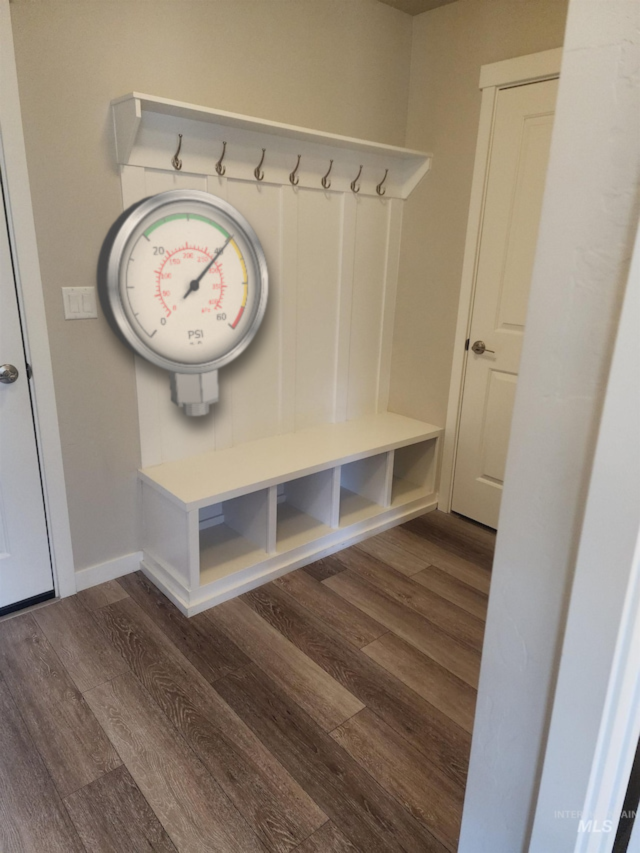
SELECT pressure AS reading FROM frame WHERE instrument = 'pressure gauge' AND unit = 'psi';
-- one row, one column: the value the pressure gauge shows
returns 40 psi
